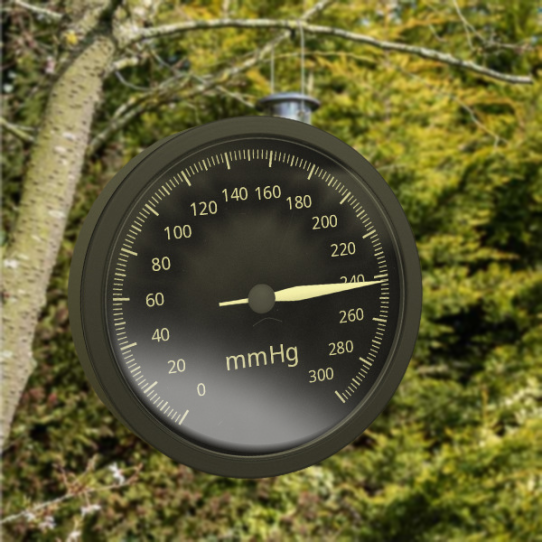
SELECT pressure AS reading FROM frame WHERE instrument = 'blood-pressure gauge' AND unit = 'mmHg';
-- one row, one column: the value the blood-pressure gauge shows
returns 242 mmHg
